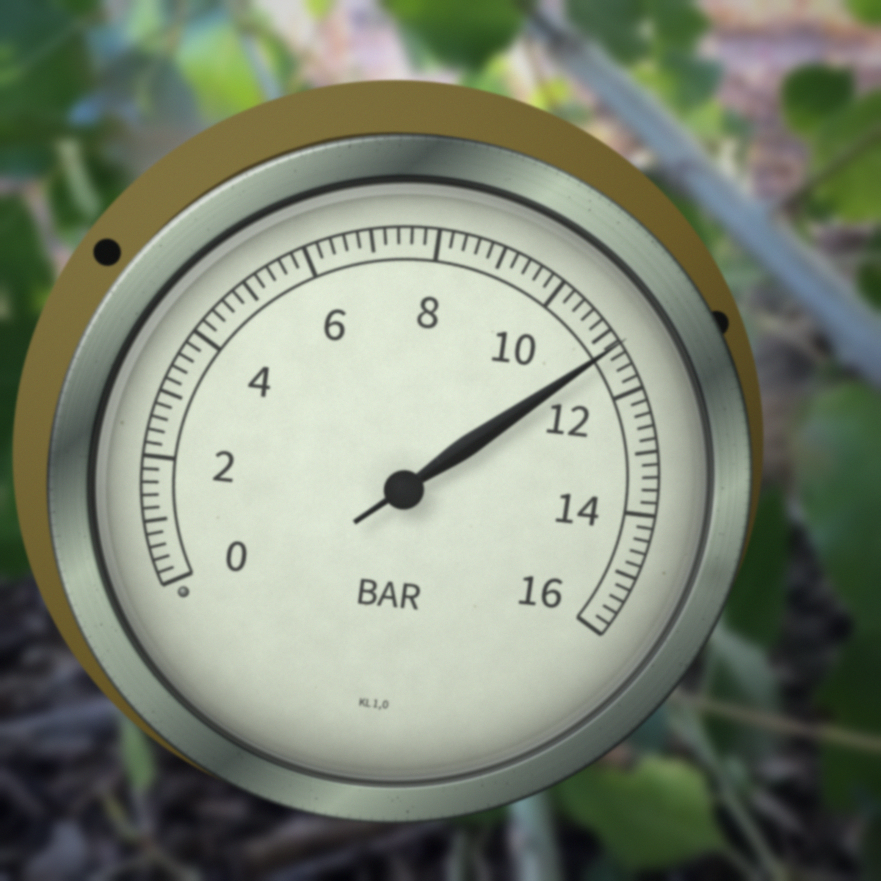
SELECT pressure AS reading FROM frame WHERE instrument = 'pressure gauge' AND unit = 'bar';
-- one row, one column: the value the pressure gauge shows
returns 11.2 bar
